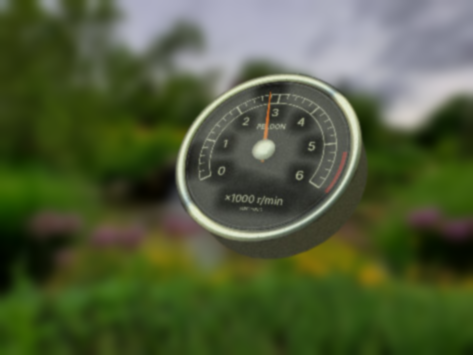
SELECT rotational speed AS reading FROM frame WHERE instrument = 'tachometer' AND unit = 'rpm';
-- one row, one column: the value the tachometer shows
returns 2800 rpm
